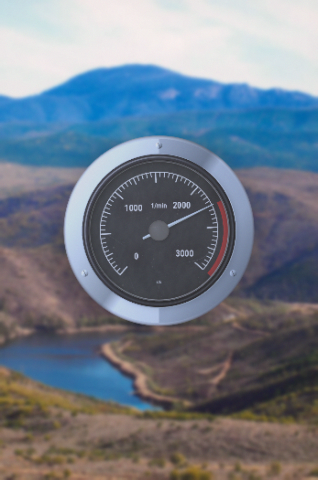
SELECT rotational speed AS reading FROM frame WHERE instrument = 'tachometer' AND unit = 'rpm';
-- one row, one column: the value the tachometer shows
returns 2250 rpm
